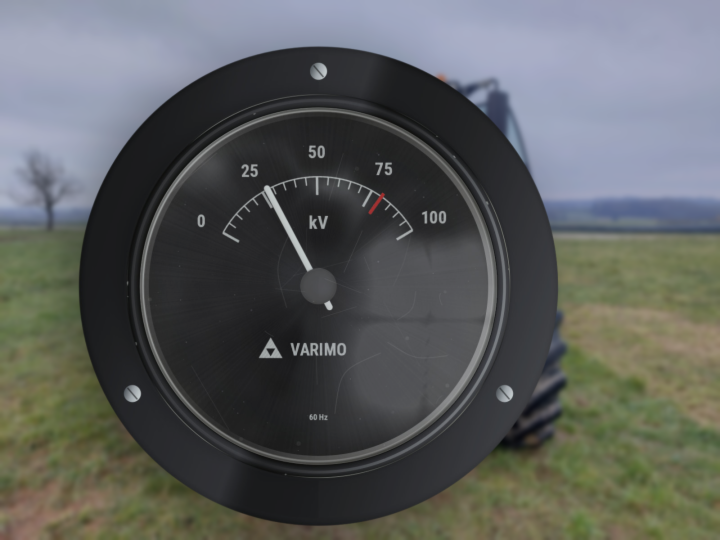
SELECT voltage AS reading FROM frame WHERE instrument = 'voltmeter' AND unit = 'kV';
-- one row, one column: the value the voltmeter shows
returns 27.5 kV
